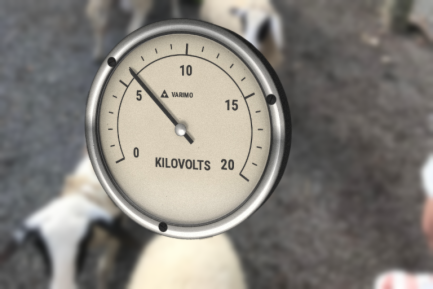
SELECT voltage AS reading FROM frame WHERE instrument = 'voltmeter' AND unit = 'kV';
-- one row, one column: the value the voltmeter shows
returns 6 kV
